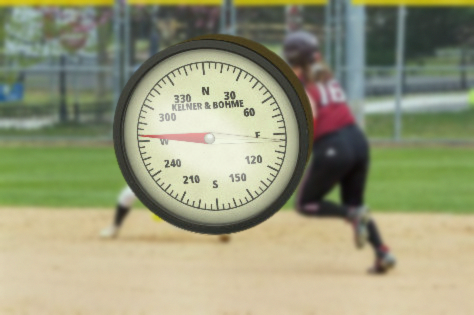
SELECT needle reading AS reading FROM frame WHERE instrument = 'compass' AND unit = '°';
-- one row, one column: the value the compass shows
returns 275 °
